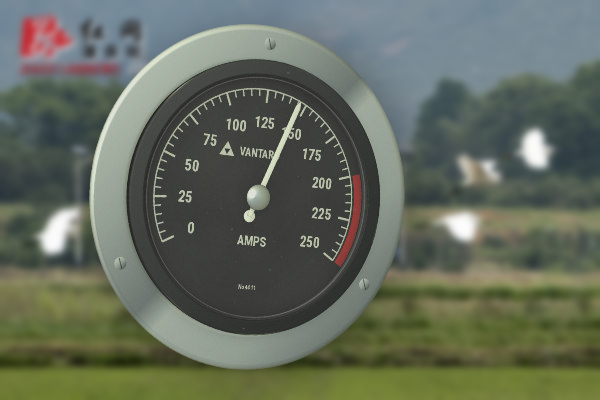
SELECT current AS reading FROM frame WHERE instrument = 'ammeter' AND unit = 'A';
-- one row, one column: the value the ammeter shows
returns 145 A
